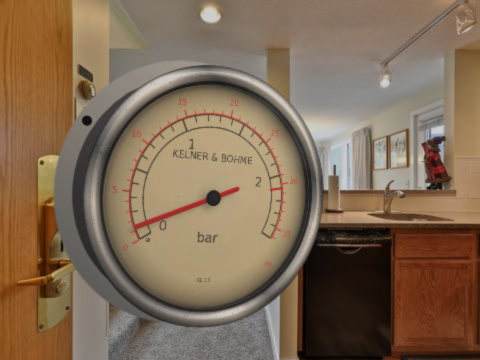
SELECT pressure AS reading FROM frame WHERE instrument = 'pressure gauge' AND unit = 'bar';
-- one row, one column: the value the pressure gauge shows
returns 0.1 bar
